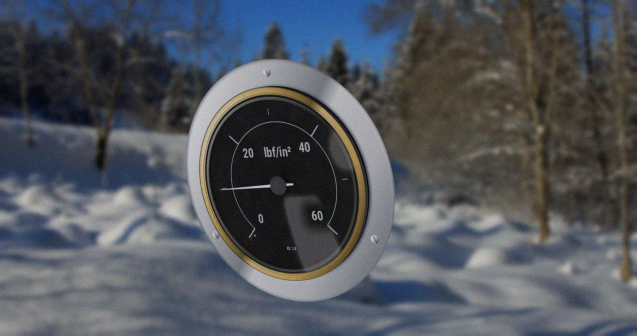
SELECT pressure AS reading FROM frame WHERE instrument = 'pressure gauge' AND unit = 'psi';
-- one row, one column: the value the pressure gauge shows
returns 10 psi
